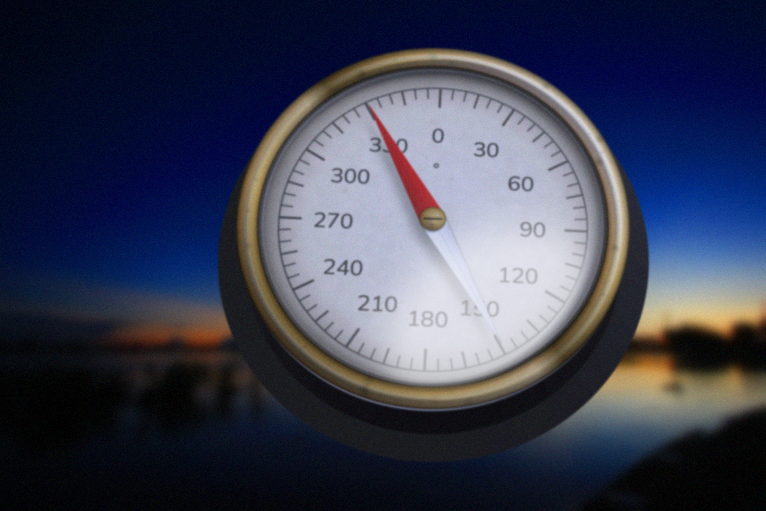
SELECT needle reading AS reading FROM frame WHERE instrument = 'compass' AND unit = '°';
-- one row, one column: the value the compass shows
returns 330 °
